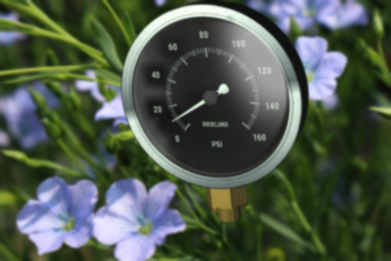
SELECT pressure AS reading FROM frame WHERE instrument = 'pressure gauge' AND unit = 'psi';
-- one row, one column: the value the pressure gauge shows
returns 10 psi
